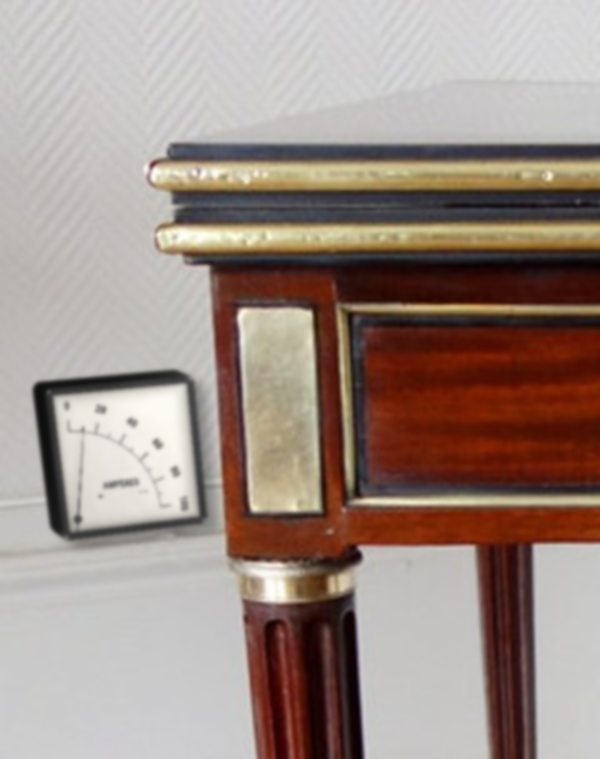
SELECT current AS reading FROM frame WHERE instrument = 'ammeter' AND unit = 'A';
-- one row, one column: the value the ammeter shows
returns 10 A
